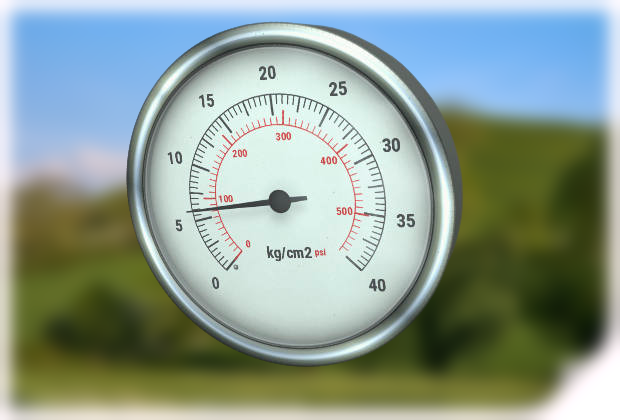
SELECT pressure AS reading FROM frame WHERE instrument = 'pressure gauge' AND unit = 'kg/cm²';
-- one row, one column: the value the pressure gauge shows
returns 6 kg/cm²
